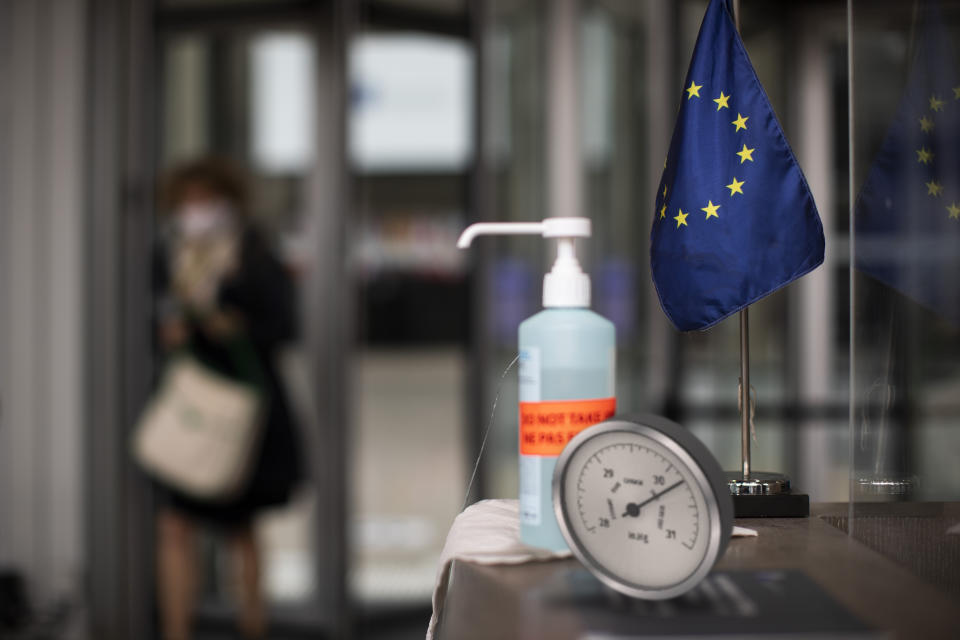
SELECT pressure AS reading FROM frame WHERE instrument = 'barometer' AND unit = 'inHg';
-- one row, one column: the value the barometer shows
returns 30.2 inHg
